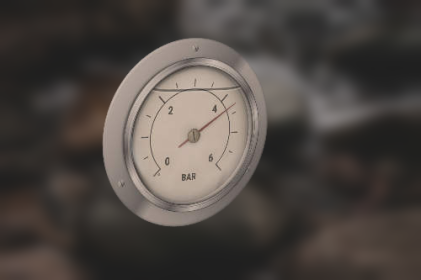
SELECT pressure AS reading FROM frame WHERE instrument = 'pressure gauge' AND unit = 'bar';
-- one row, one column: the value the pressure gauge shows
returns 4.25 bar
